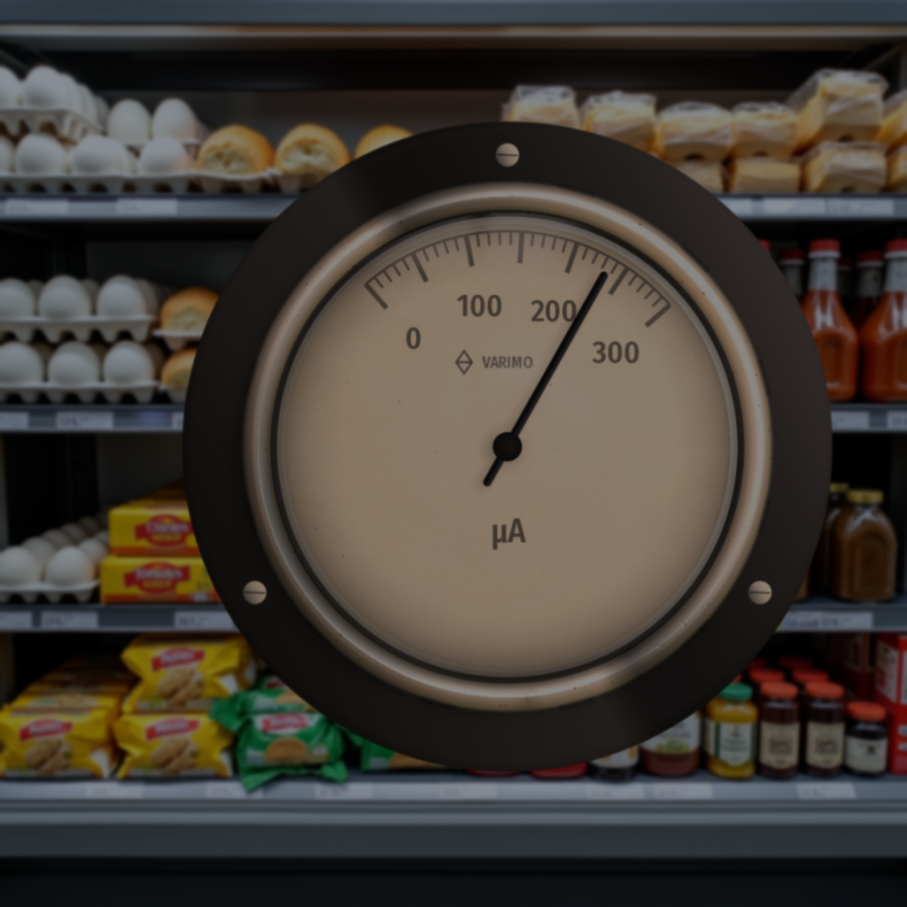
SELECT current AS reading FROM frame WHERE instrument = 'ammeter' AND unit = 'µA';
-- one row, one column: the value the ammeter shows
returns 235 µA
